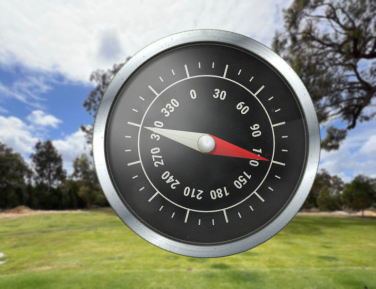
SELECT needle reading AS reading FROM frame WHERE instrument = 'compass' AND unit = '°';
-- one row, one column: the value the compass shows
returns 120 °
